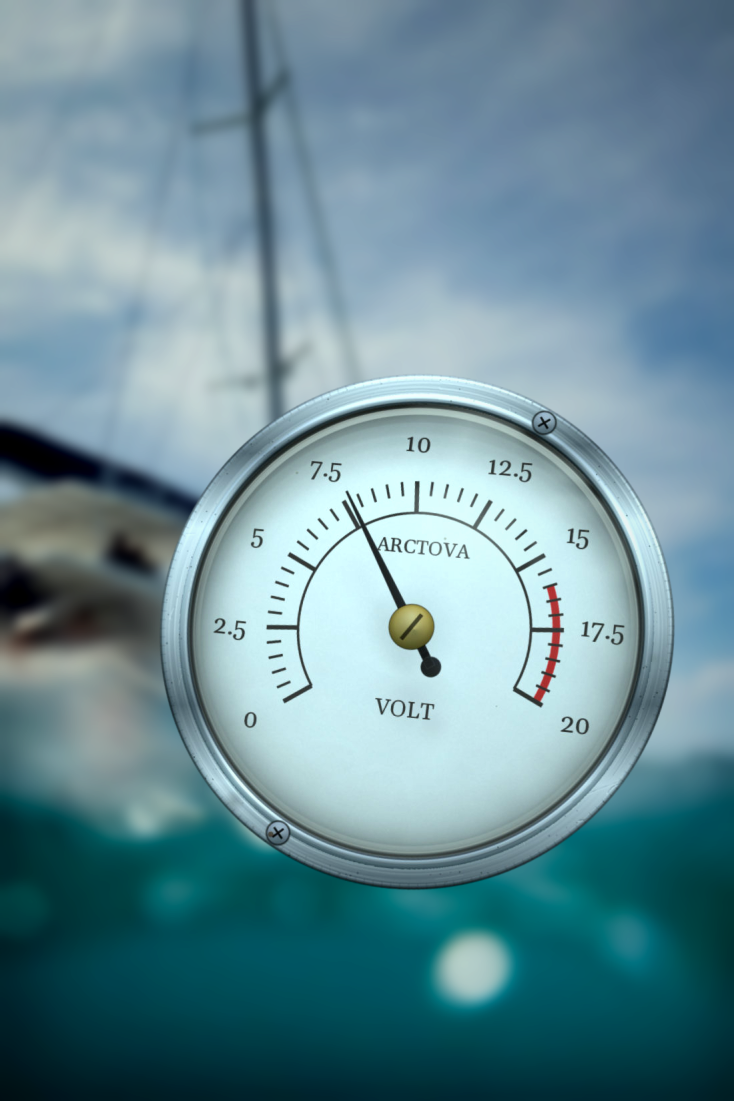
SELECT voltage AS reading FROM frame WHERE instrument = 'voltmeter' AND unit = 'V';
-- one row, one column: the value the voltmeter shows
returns 7.75 V
